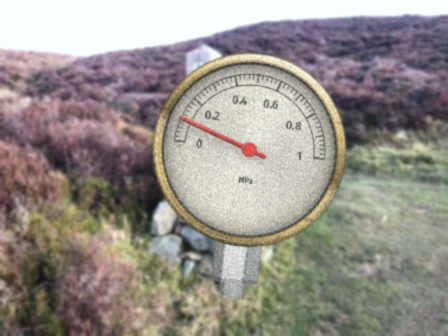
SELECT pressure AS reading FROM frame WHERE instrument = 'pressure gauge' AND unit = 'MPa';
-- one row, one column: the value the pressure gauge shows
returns 0.1 MPa
